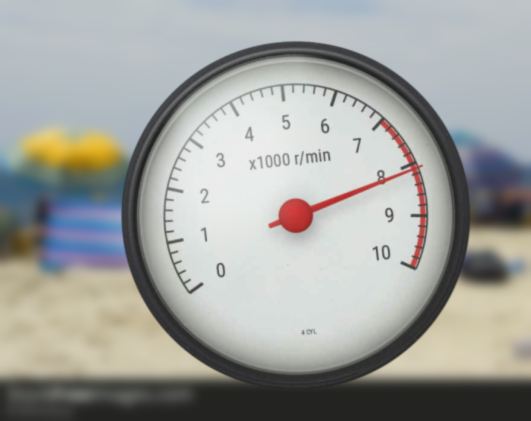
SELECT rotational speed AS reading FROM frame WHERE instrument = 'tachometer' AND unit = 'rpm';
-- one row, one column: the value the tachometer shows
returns 8100 rpm
